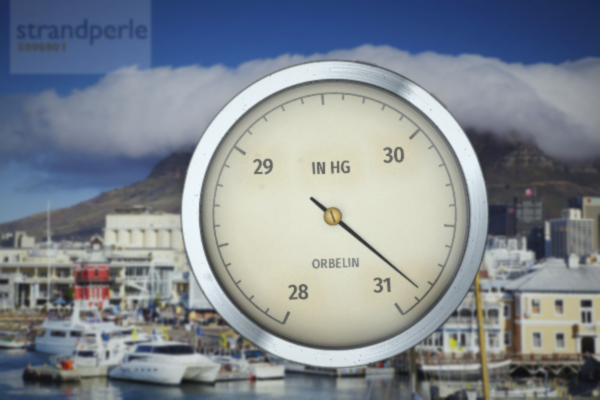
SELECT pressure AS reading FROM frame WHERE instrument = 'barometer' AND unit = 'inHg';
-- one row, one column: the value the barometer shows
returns 30.85 inHg
